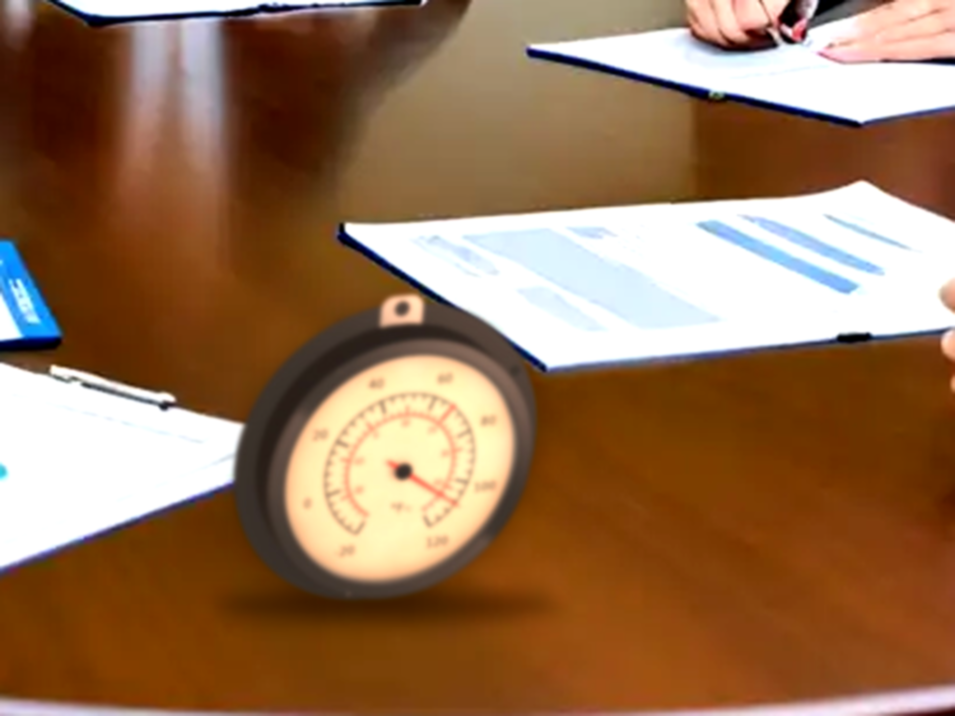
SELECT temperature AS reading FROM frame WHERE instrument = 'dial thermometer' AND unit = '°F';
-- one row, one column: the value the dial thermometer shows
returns 108 °F
